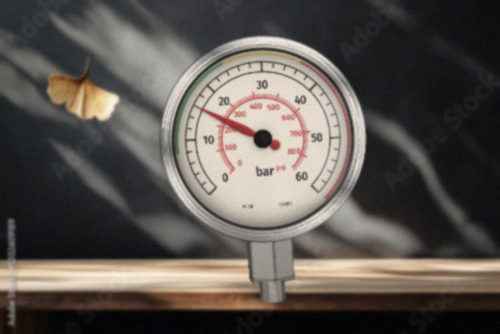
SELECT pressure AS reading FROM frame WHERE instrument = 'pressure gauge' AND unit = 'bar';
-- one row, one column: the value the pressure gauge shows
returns 16 bar
